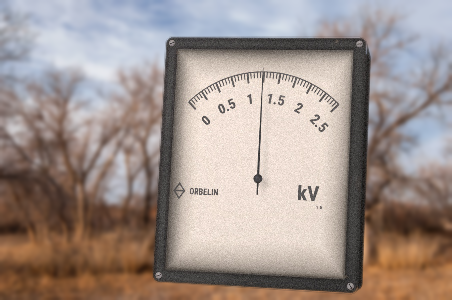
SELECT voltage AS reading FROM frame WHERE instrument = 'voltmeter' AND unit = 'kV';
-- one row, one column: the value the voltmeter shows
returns 1.25 kV
